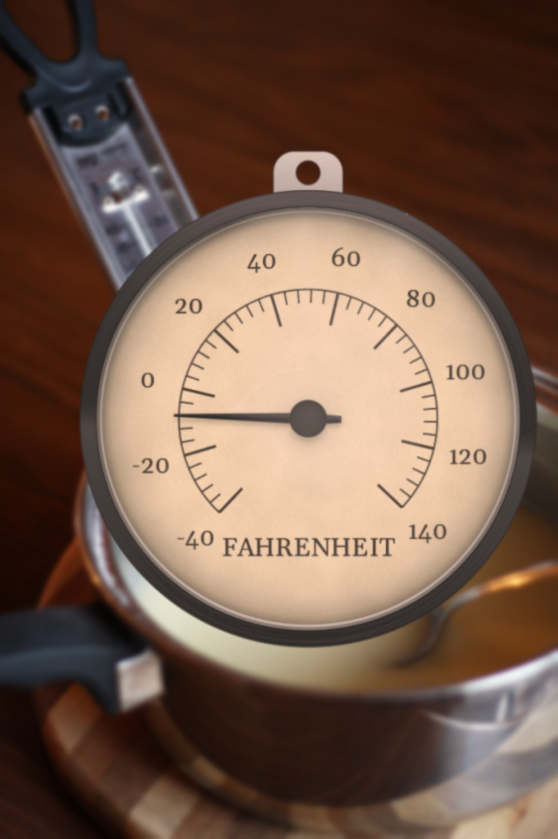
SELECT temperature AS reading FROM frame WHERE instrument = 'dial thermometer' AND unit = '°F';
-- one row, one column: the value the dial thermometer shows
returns -8 °F
